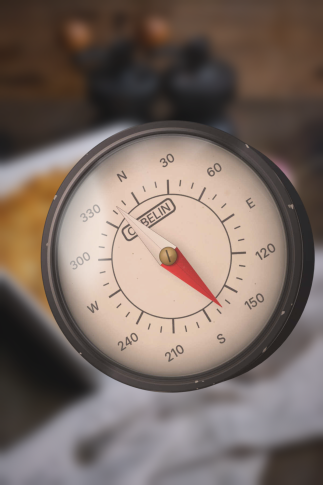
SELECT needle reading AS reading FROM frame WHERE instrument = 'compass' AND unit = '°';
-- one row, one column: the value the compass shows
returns 165 °
